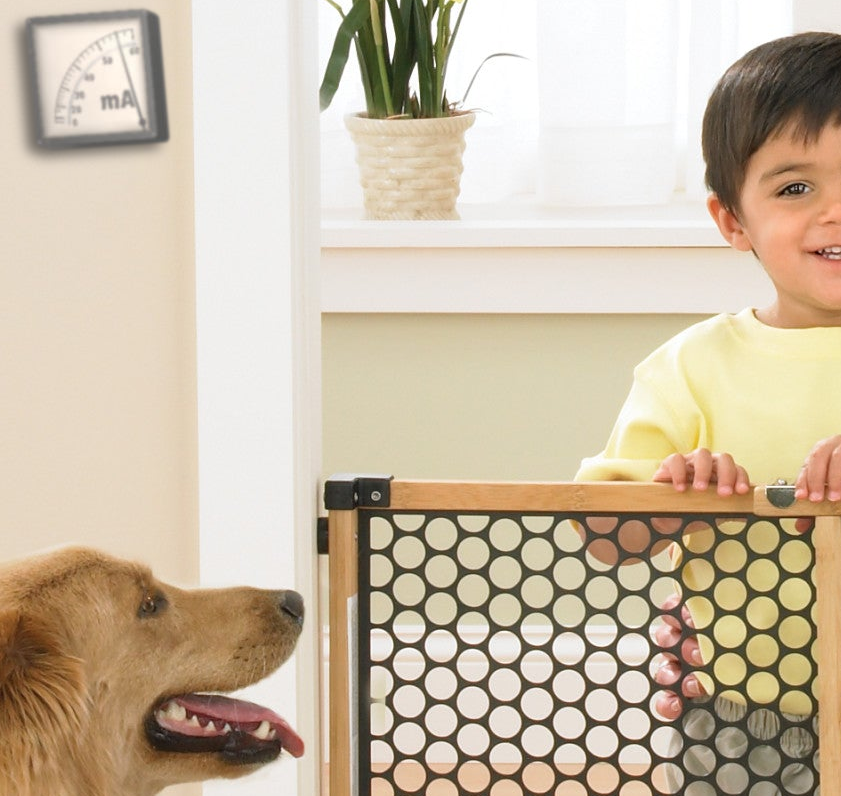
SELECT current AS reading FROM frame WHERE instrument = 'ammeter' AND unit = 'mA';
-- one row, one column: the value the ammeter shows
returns 56 mA
